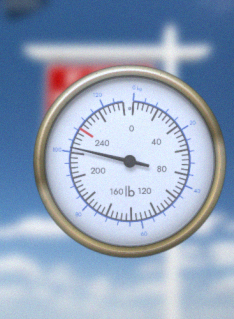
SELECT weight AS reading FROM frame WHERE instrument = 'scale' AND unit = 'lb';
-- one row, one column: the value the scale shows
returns 224 lb
